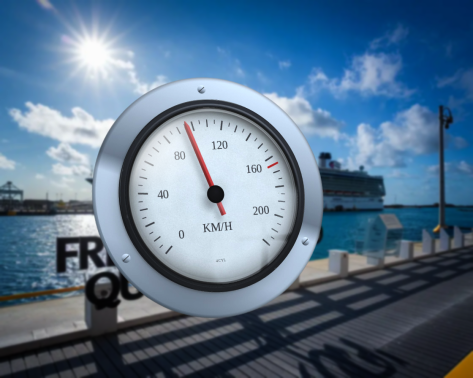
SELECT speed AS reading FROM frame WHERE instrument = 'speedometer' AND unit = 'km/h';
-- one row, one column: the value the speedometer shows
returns 95 km/h
